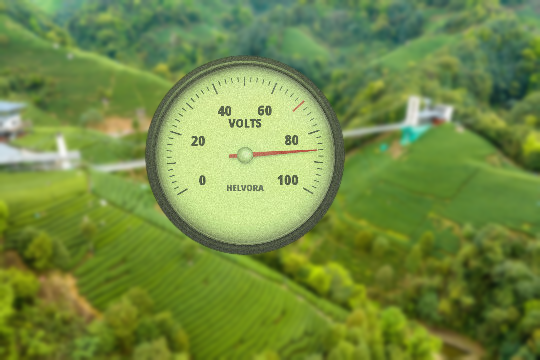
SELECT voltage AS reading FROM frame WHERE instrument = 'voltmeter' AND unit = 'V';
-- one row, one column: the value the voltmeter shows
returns 86 V
